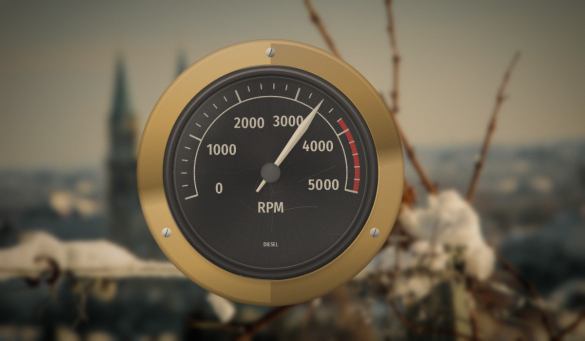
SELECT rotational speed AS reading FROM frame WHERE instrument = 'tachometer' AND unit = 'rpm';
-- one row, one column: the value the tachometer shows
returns 3400 rpm
